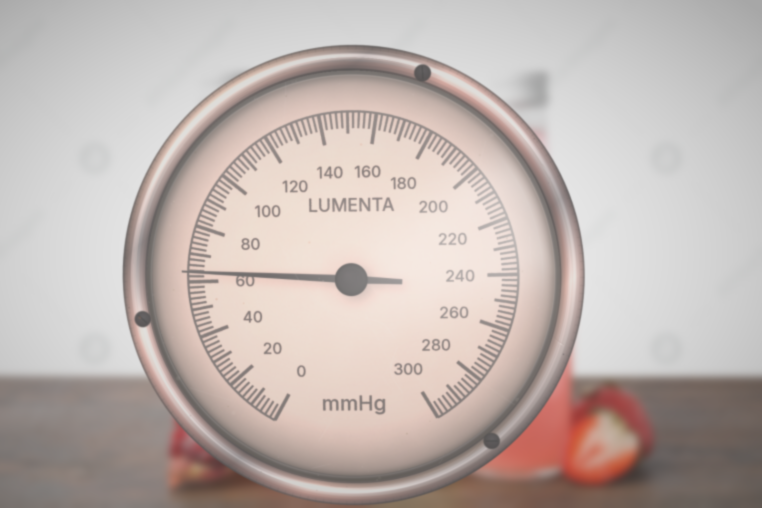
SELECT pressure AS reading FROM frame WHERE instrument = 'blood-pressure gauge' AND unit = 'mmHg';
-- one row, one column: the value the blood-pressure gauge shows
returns 64 mmHg
